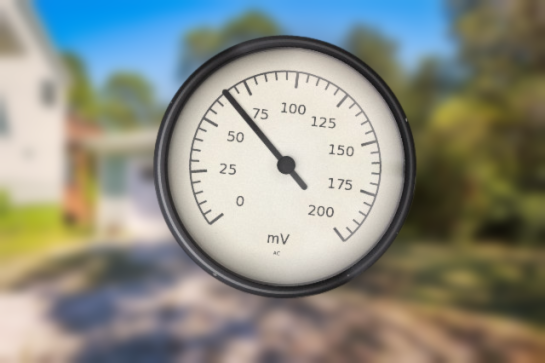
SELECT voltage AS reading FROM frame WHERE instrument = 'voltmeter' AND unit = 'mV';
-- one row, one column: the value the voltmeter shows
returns 65 mV
